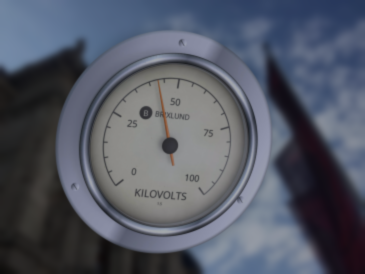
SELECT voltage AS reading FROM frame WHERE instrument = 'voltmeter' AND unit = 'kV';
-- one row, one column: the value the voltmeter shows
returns 42.5 kV
